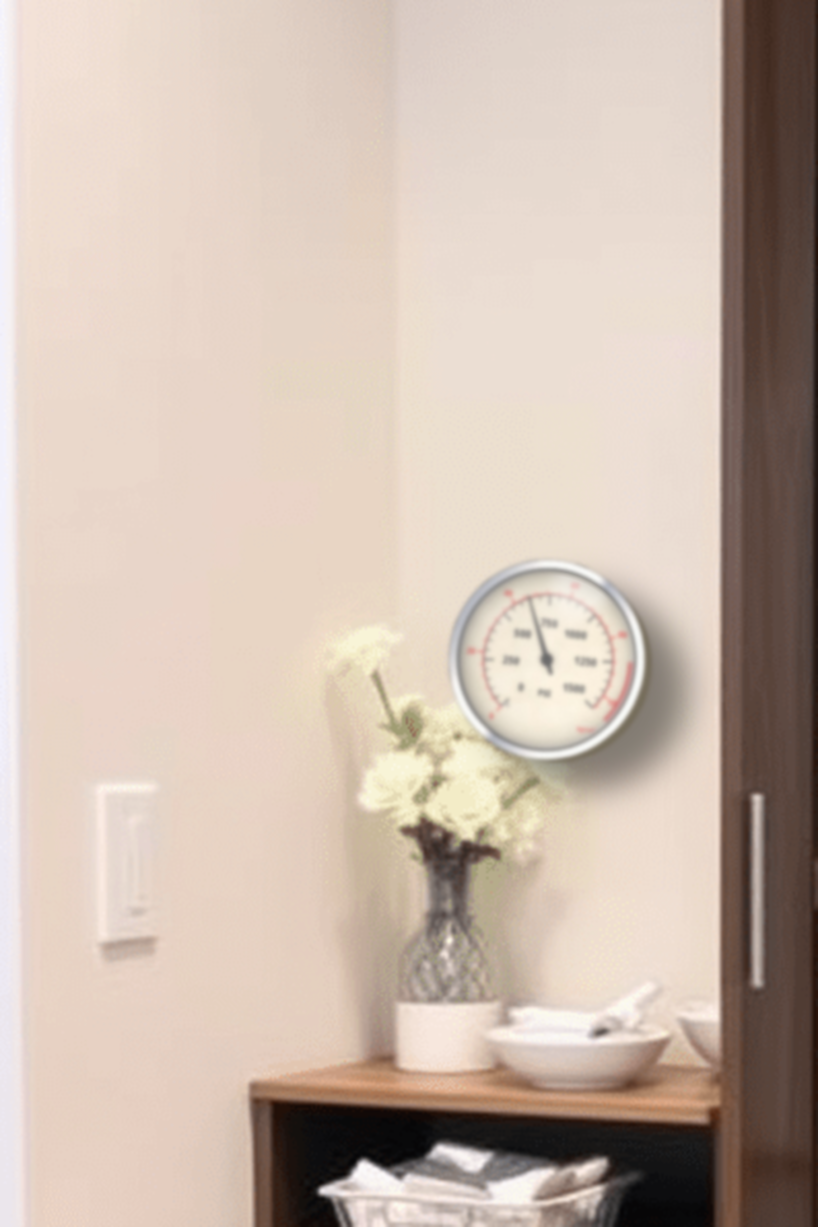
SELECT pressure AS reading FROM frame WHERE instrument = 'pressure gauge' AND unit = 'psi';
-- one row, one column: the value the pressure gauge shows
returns 650 psi
